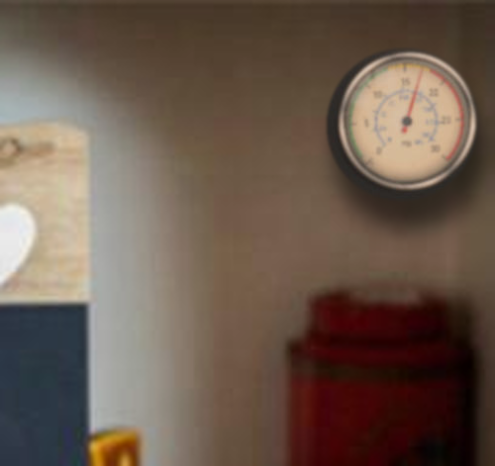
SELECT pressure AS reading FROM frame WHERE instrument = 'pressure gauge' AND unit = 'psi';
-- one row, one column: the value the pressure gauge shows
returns 17 psi
